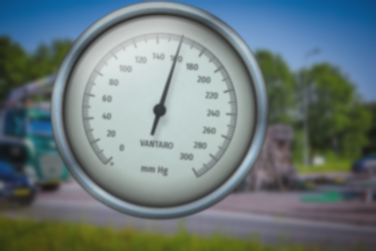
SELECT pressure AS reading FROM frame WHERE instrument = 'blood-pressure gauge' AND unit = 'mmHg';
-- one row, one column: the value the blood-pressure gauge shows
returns 160 mmHg
